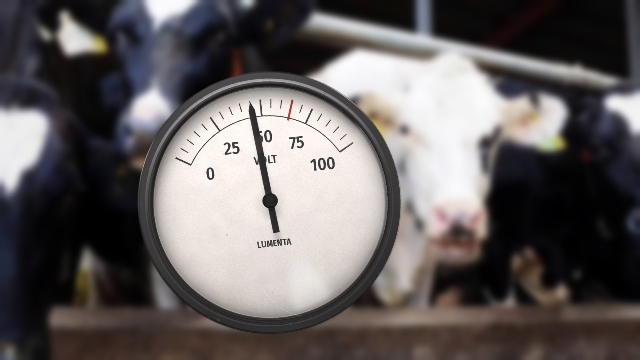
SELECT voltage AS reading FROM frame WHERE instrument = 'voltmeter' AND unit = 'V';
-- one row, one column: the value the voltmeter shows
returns 45 V
